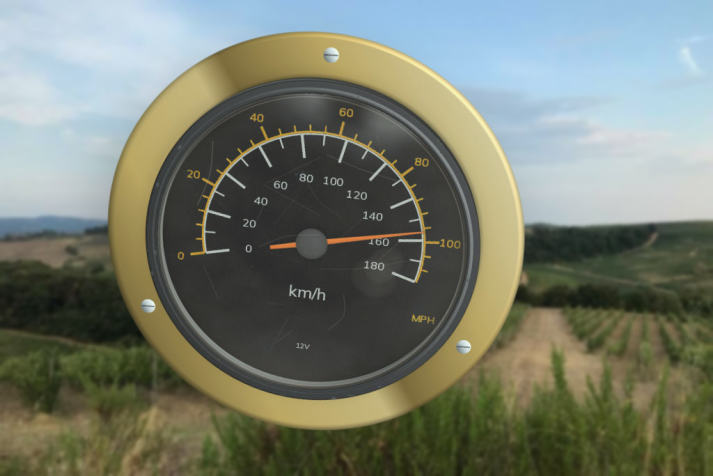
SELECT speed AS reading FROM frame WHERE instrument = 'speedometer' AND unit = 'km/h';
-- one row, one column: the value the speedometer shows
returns 155 km/h
